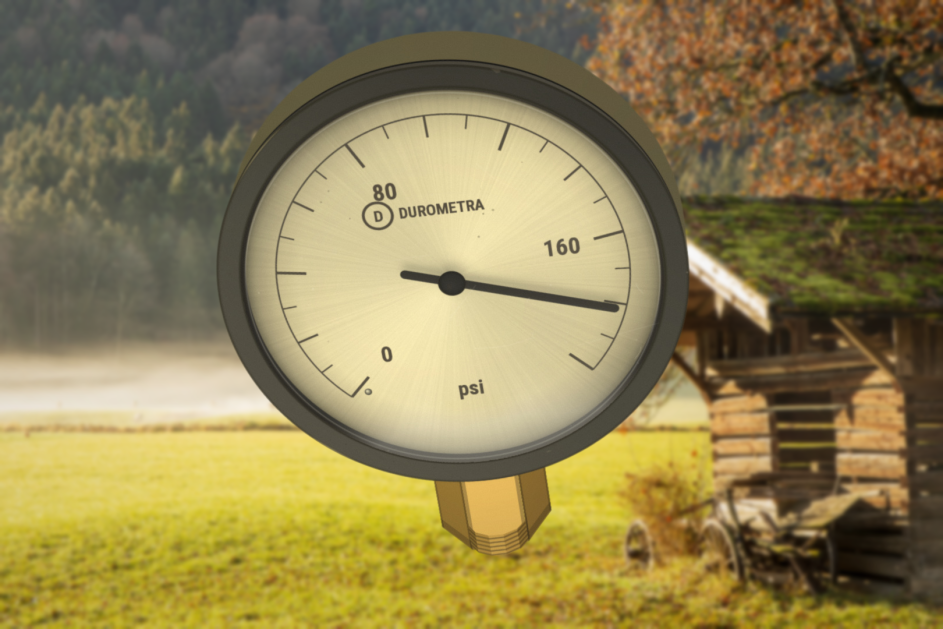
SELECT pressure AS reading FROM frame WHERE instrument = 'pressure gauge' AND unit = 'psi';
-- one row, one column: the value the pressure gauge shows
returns 180 psi
